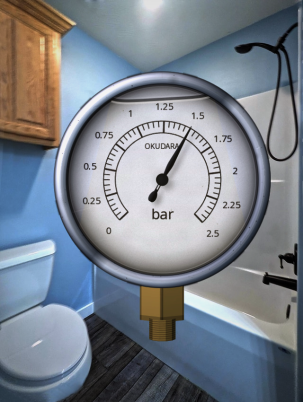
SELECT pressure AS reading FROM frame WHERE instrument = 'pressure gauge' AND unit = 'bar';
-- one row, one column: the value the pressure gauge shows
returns 1.5 bar
